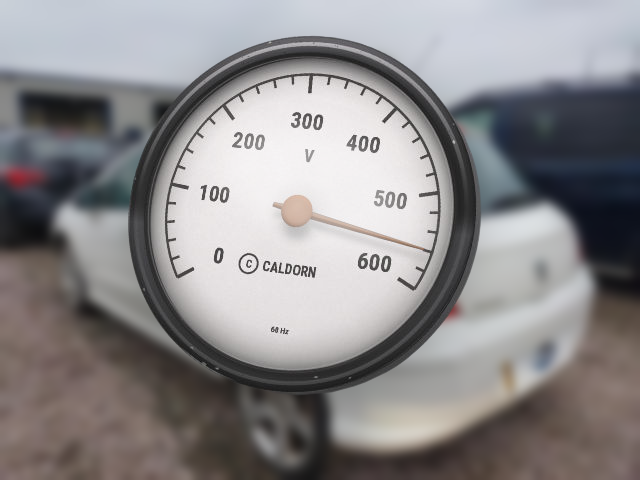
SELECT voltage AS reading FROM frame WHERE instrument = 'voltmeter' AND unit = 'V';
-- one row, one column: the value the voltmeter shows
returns 560 V
